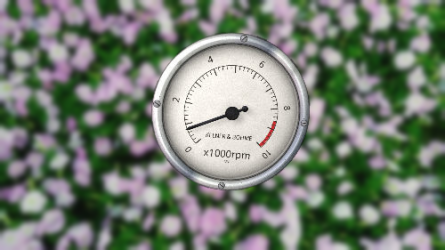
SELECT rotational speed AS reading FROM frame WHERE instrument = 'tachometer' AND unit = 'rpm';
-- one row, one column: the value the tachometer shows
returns 800 rpm
